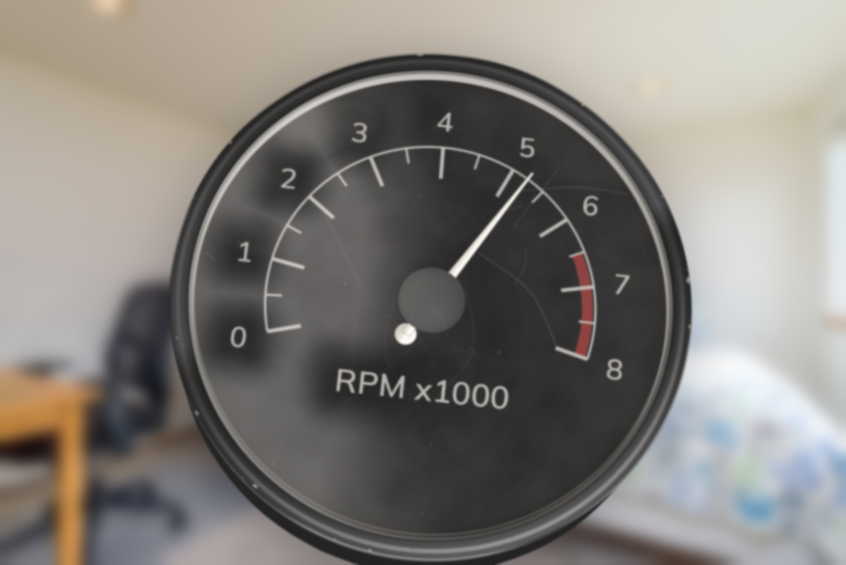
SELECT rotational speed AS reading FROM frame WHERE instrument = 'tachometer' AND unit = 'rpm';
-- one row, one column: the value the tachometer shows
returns 5250 rpm
